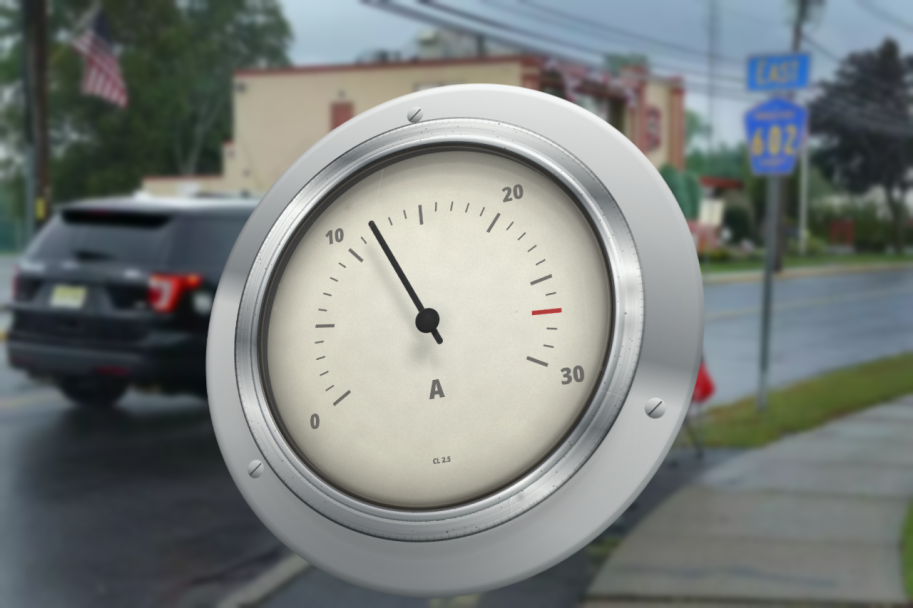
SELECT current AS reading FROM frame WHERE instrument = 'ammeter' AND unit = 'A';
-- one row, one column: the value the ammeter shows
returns 12 A
